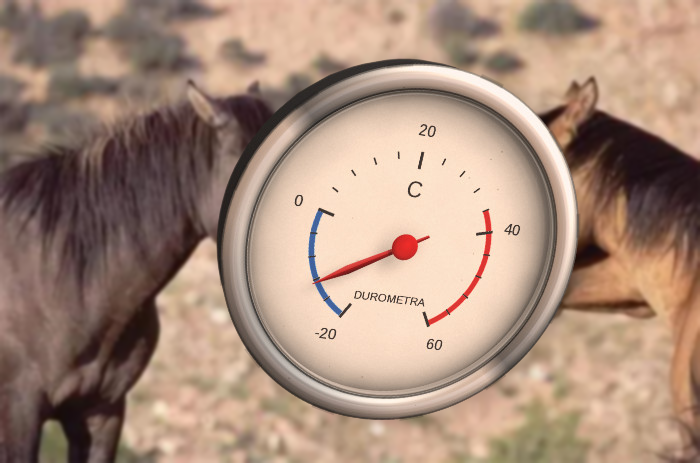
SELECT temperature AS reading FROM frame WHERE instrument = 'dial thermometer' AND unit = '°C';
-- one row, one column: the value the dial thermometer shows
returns -12 °C
